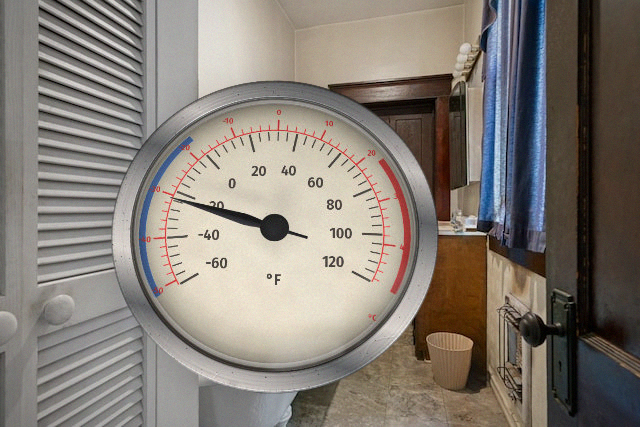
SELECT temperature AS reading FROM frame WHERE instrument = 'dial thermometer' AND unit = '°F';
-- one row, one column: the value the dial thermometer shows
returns -24 °F
